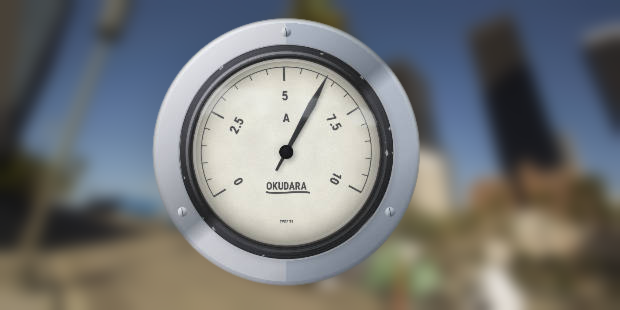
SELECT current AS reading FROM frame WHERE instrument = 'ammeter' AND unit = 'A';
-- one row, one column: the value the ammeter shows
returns 6.25 A
